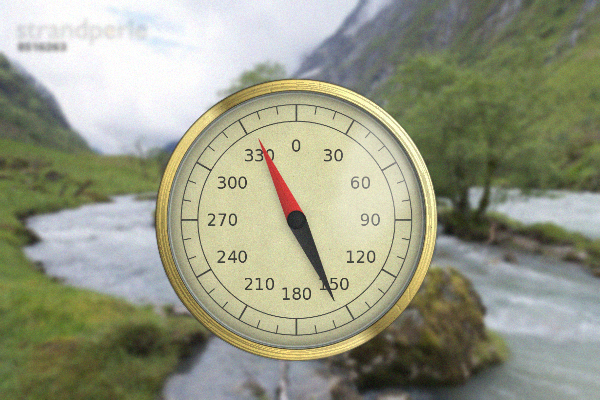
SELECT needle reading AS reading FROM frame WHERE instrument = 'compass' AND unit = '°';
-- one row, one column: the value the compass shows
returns 335 °
